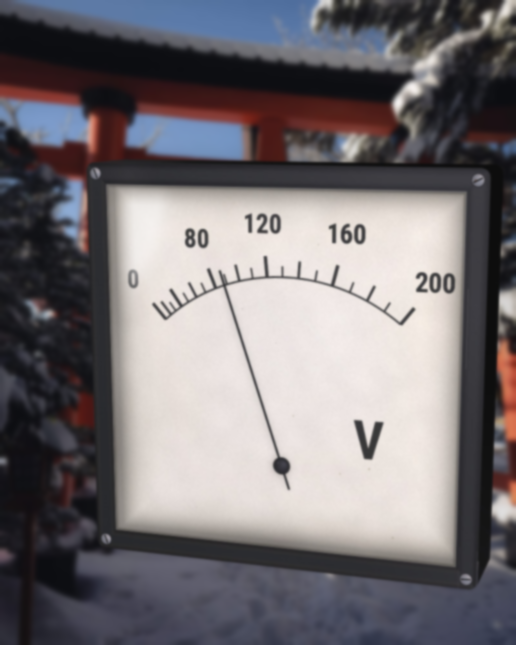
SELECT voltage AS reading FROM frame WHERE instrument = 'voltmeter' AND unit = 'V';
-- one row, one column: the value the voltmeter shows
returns 90 V
